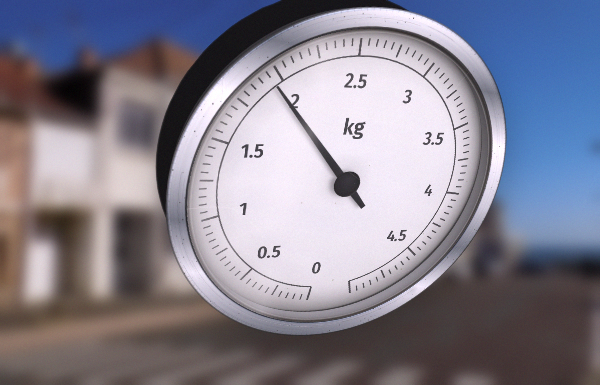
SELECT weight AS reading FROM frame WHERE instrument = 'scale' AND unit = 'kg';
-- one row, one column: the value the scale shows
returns 1.95 kg
